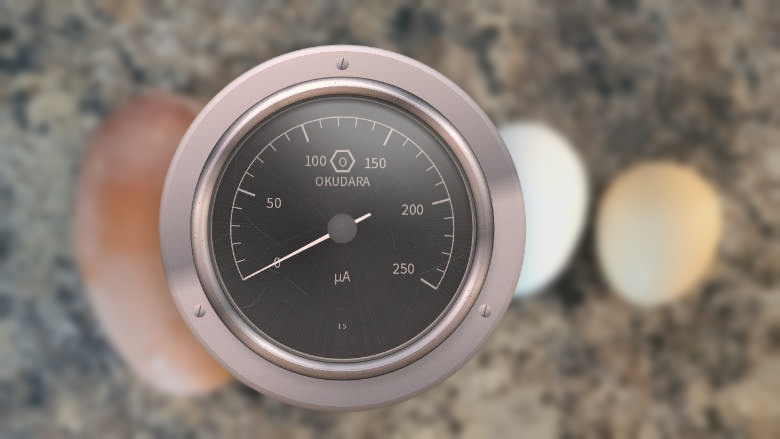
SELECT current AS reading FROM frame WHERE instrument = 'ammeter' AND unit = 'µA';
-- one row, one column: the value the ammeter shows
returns 0 µA
